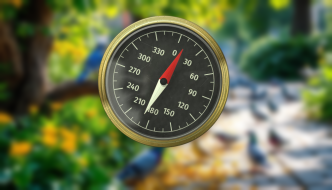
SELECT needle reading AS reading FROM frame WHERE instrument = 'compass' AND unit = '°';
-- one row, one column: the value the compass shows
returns 10 °
